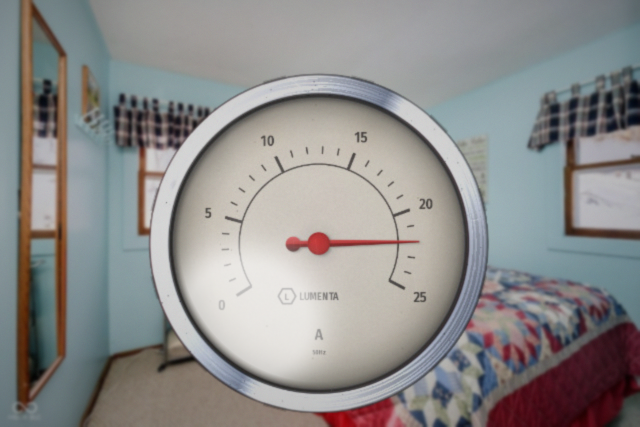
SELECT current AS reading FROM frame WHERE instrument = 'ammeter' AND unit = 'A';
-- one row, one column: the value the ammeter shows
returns 22 A
